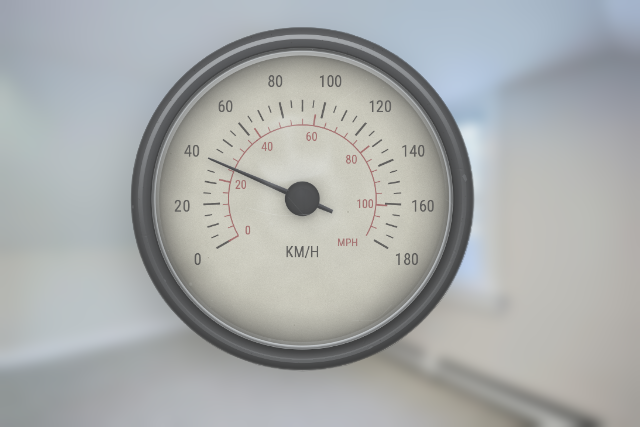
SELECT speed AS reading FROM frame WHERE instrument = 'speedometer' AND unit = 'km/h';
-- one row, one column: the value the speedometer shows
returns 40 km/h
